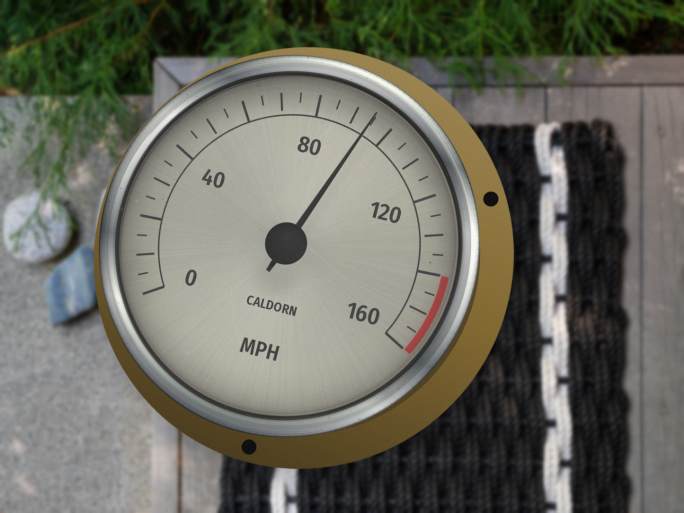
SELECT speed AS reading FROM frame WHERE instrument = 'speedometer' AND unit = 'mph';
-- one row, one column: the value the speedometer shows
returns 95 mph
